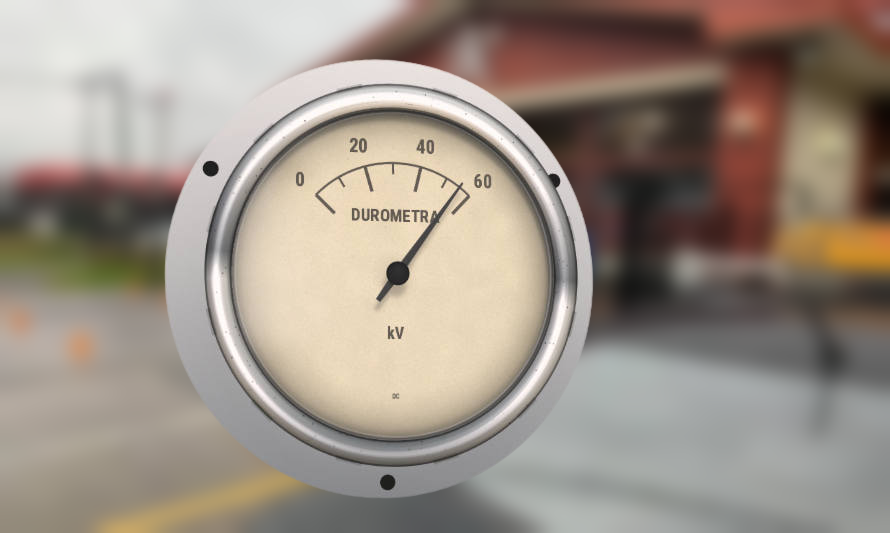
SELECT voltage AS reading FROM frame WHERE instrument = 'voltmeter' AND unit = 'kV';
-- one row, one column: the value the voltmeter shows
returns 55 kV
